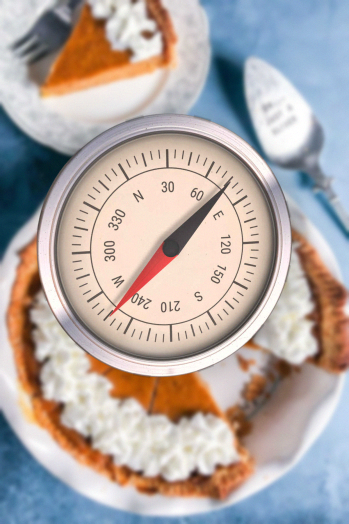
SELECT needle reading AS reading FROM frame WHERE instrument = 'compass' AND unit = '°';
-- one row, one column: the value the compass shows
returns 255 °
